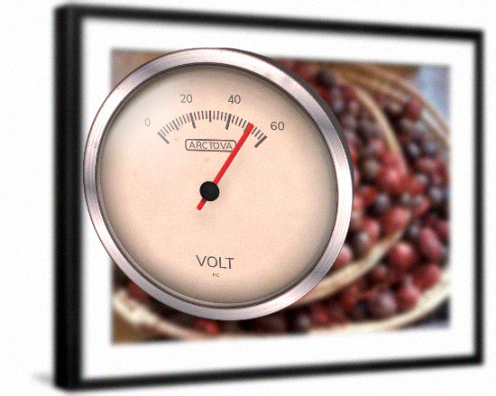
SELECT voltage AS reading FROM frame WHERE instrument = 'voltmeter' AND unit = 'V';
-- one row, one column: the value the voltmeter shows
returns 52 V
